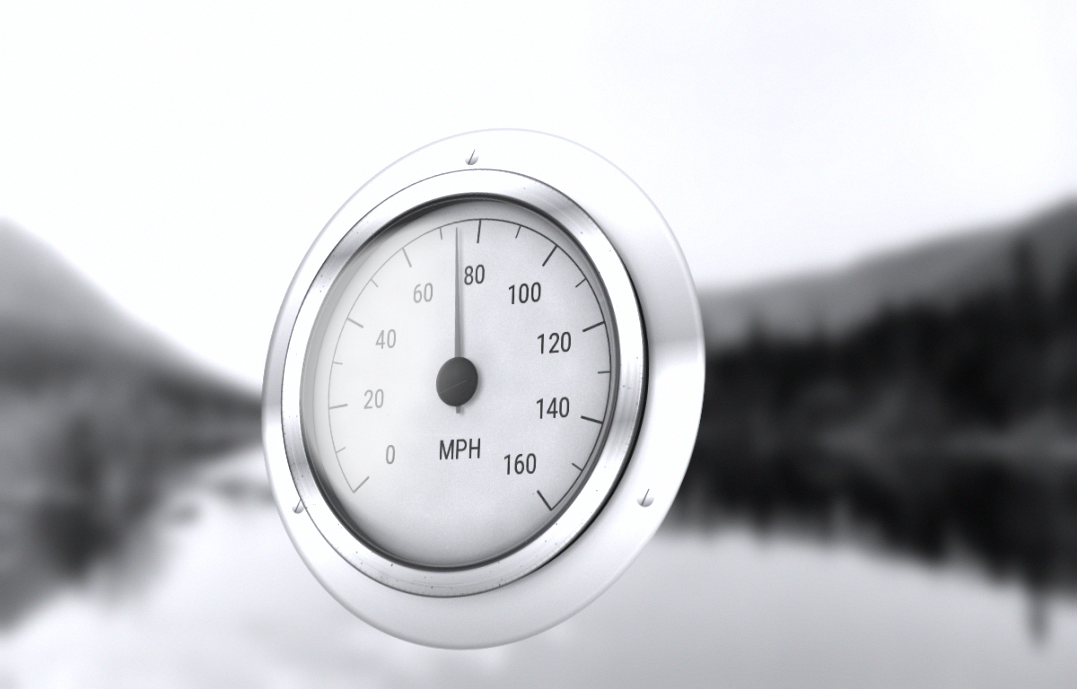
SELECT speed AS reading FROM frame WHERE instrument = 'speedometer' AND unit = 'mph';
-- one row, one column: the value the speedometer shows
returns 75 mph
